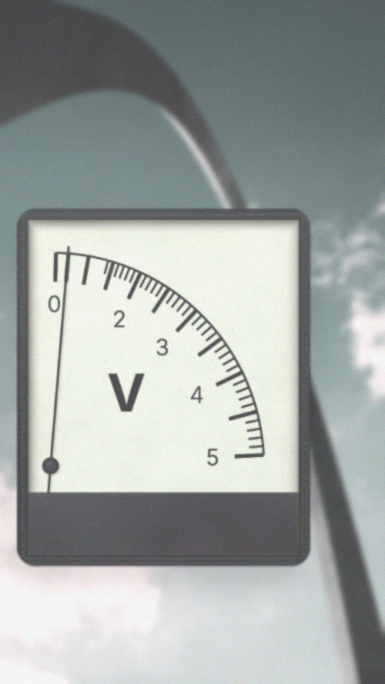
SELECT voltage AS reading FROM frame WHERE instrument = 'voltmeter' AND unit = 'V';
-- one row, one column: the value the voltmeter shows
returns 0.5 V
